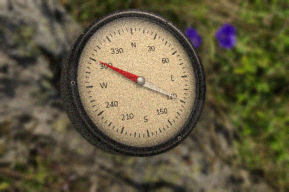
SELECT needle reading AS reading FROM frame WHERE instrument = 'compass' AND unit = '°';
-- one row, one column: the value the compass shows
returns 300 °
